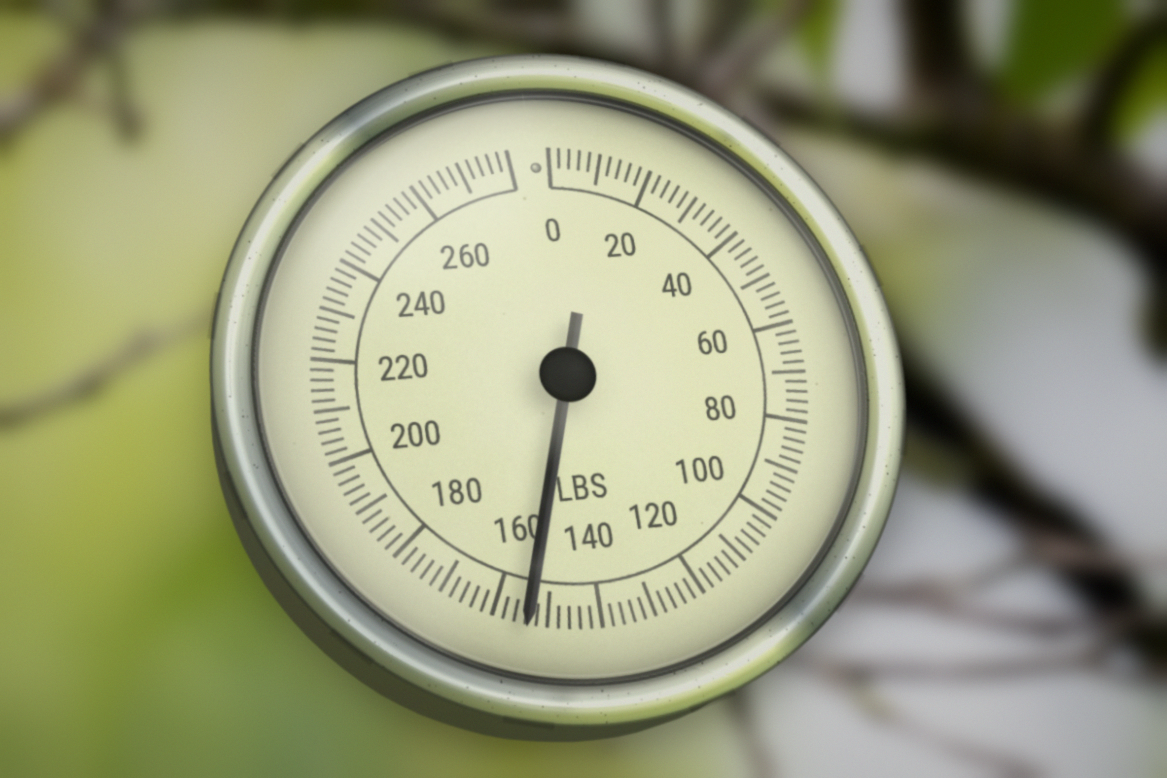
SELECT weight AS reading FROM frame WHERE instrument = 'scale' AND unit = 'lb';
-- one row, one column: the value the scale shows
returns 154 lb
